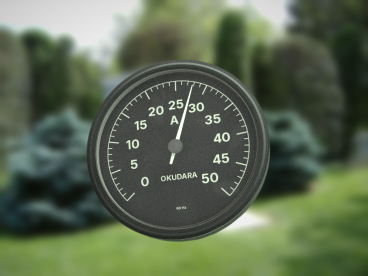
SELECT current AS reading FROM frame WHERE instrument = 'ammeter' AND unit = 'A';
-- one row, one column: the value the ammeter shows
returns 28 A
